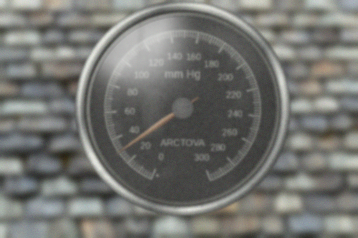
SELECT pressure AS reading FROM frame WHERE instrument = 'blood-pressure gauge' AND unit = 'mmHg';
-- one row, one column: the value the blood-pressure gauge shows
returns 30 mmHg
